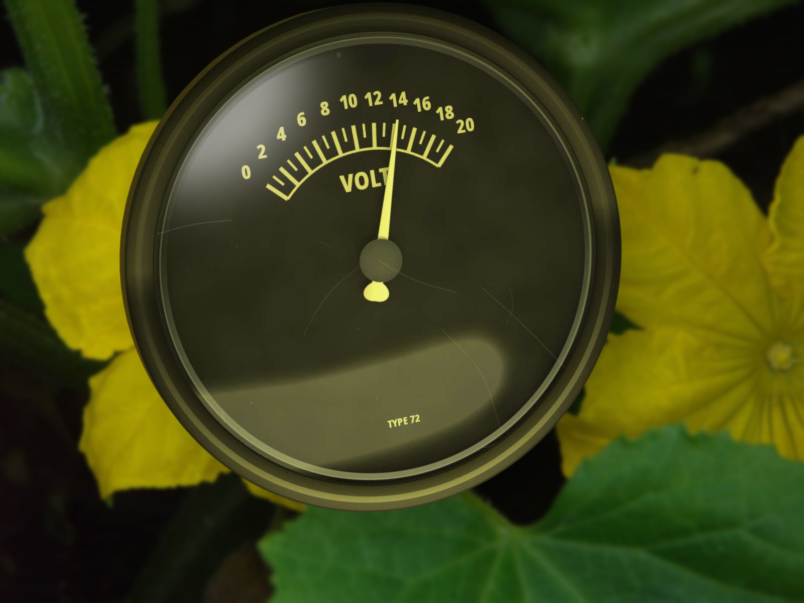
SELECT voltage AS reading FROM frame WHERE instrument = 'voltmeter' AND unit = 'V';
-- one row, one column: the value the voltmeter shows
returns 14 V
